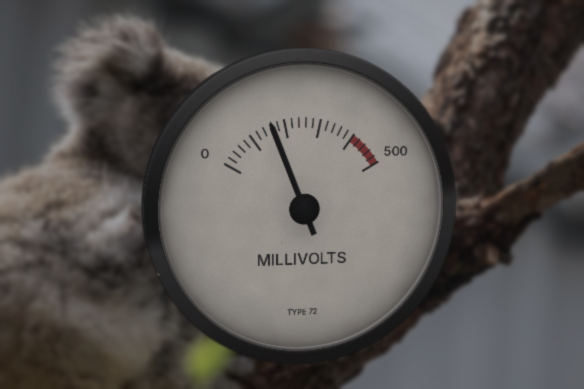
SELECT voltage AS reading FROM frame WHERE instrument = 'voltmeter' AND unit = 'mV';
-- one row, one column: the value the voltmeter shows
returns 160 mV
